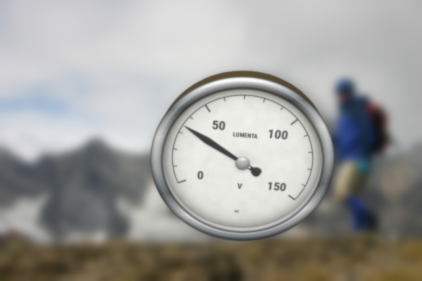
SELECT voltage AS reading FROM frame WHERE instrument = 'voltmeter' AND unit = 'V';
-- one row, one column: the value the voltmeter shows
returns 35 V
